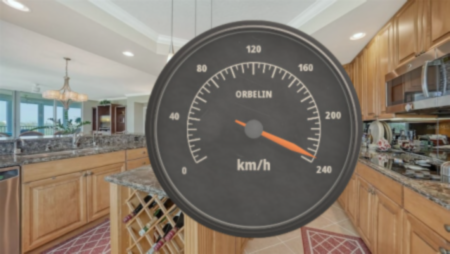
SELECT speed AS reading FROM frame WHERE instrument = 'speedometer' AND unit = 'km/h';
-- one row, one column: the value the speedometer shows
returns 235 km/h
